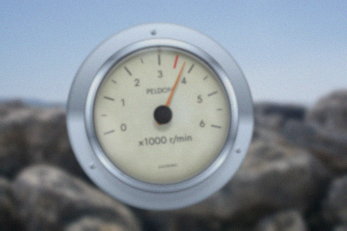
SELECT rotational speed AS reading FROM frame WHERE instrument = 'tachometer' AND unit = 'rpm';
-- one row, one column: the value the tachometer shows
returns 3750 rpm
